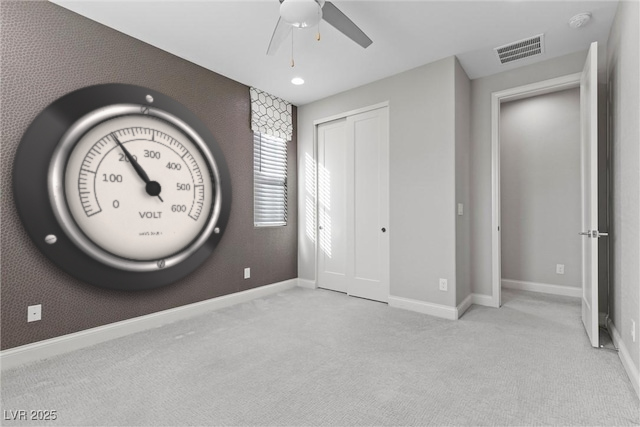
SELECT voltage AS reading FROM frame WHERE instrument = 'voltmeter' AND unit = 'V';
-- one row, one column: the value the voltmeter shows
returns 200 V
